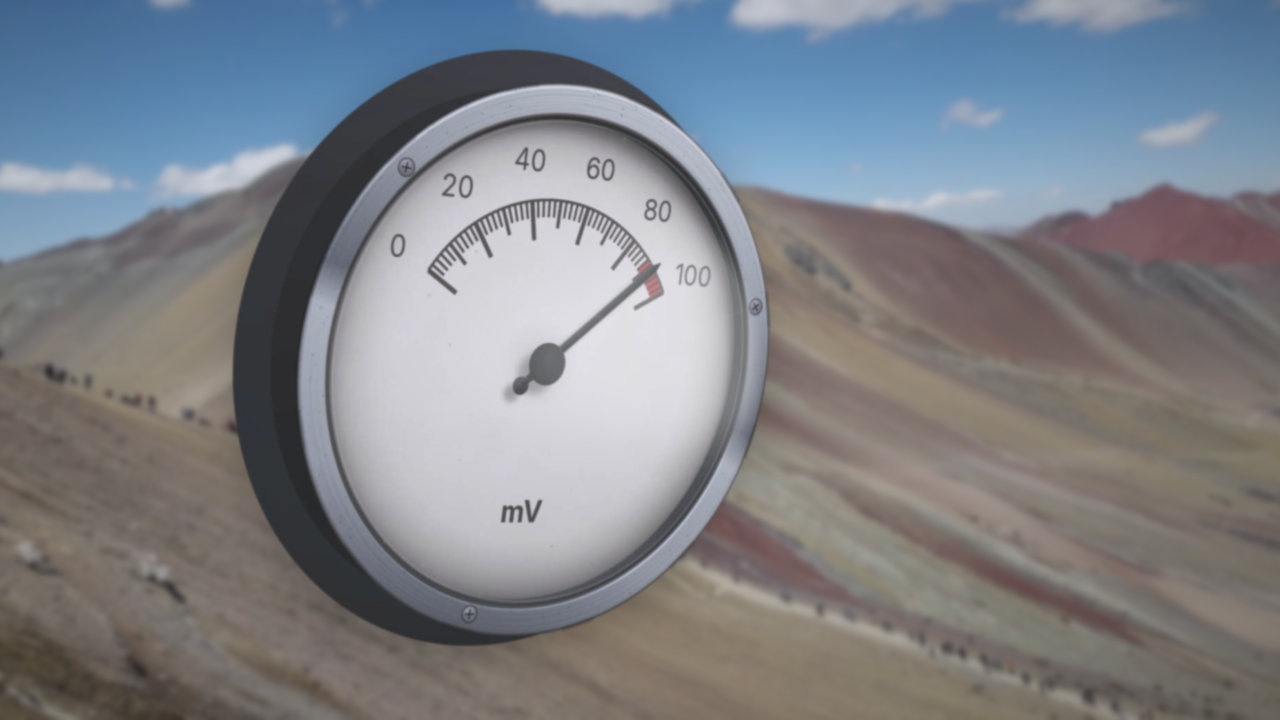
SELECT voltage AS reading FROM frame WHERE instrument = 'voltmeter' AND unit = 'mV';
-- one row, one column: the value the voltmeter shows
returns 90 mV
